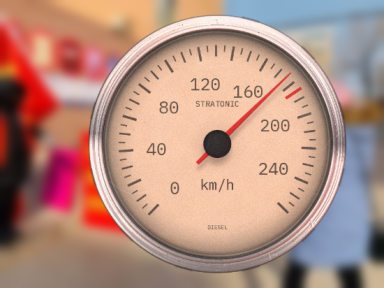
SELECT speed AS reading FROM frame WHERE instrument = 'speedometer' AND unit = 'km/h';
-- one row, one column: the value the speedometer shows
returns 175 km/h
